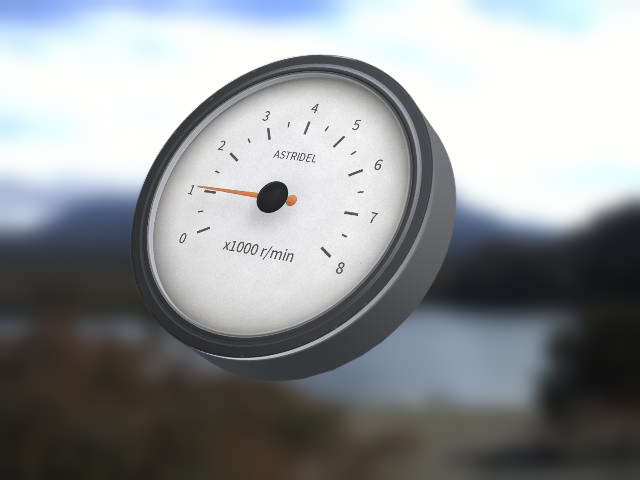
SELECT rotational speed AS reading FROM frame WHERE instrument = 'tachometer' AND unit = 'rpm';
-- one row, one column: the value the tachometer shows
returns 1000 rpm
